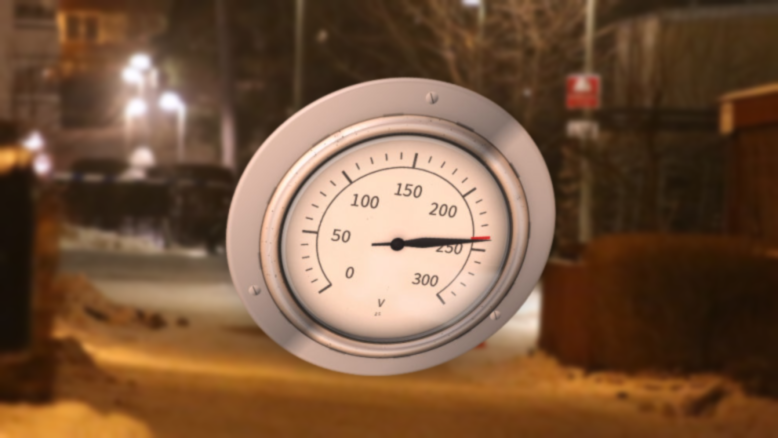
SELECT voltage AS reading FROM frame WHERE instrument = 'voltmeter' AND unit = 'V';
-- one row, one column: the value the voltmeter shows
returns 240 V
